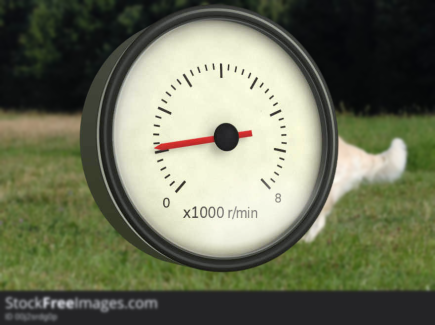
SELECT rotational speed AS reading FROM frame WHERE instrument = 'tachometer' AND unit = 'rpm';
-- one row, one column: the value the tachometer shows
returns 1100 rpm
